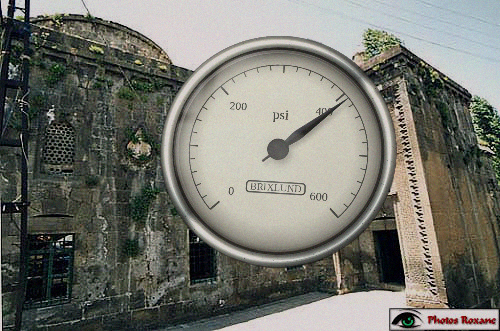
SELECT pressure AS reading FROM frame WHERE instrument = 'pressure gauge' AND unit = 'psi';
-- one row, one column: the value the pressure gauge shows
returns 410 psi
